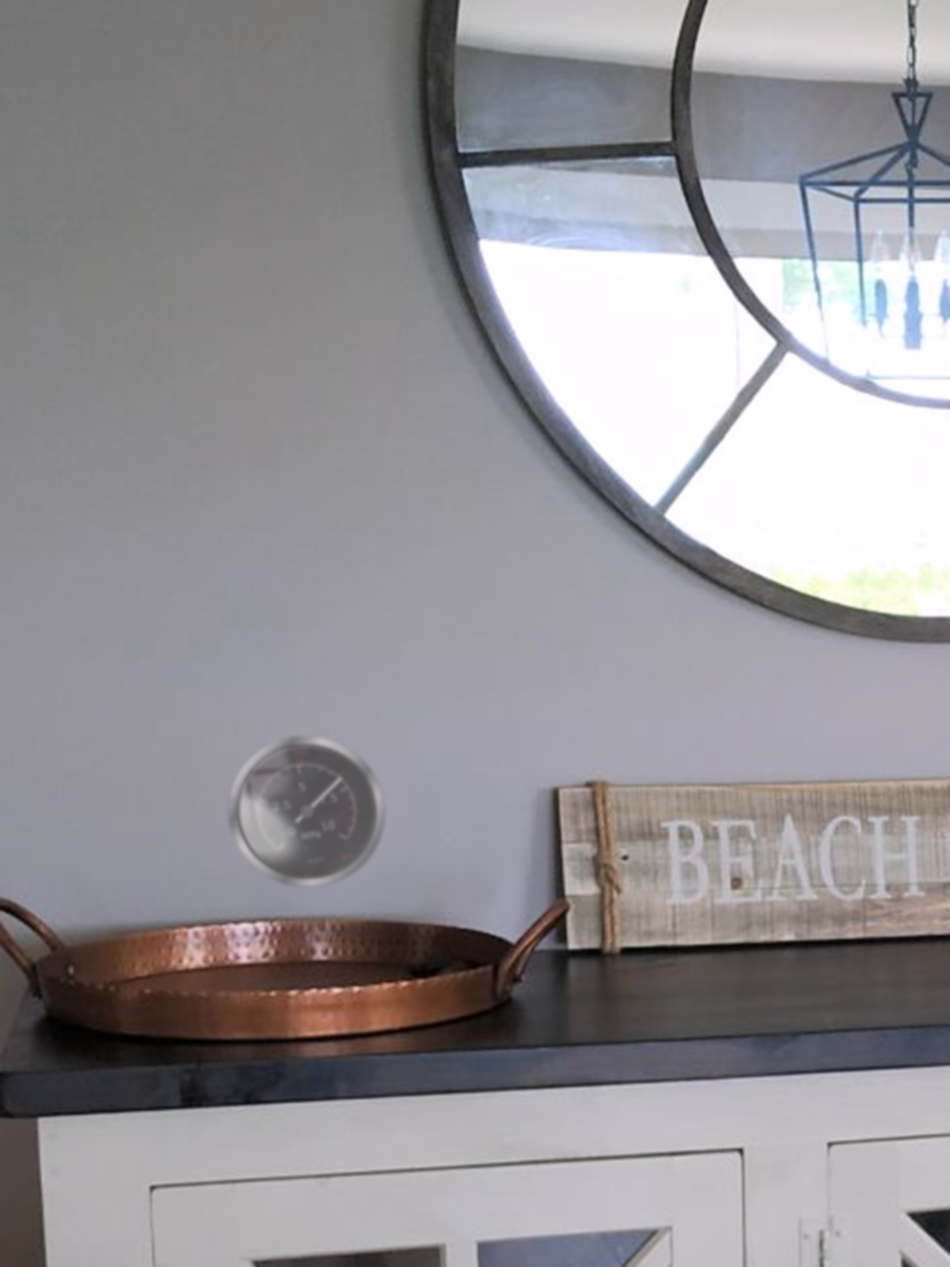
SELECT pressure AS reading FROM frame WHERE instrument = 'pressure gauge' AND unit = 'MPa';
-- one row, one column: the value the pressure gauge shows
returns 7 MPa
